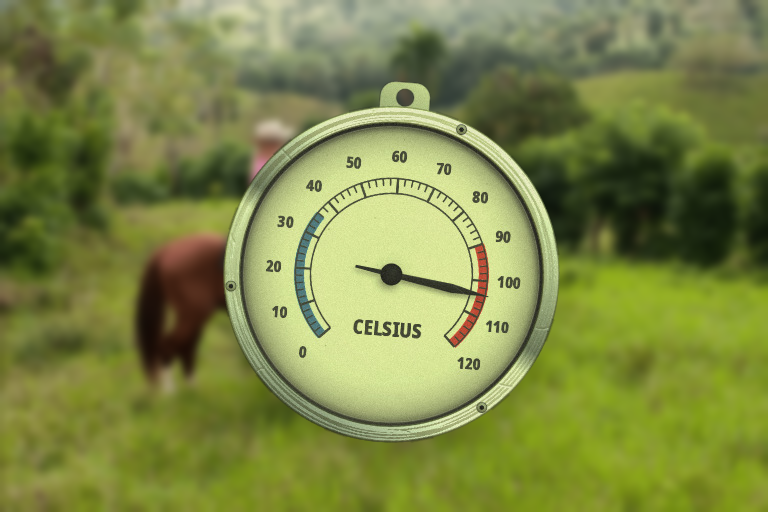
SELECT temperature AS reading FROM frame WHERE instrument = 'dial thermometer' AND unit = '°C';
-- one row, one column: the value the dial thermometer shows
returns 104 °C
